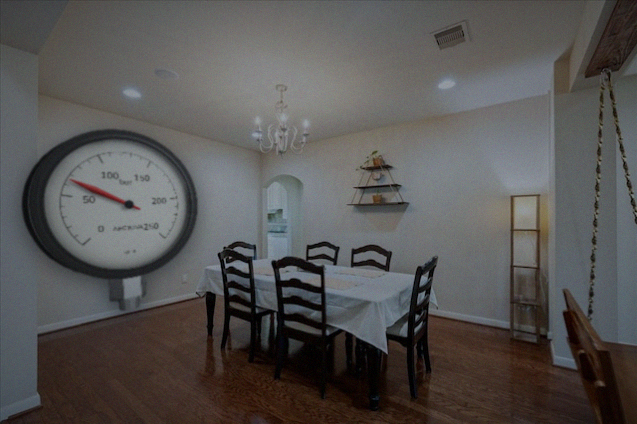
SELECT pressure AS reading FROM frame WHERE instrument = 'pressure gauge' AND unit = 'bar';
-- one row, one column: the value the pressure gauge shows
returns 65 bar
